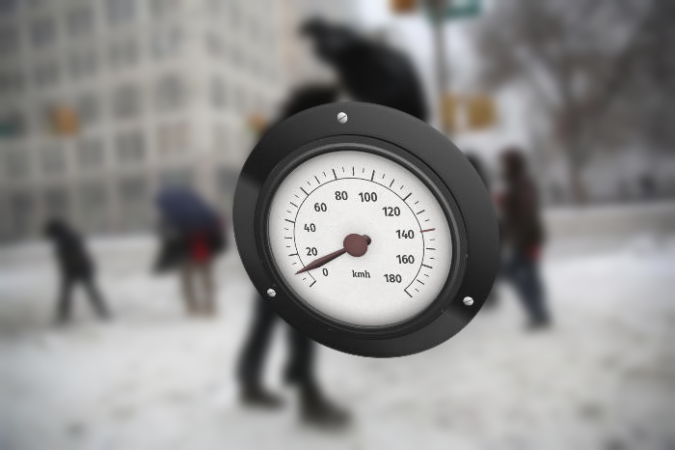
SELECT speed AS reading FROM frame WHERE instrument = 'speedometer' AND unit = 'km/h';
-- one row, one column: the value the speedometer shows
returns 10 km/h
